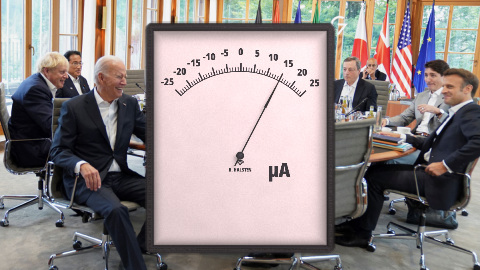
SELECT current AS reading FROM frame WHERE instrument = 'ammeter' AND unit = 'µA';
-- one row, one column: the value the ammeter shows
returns 15 µA
